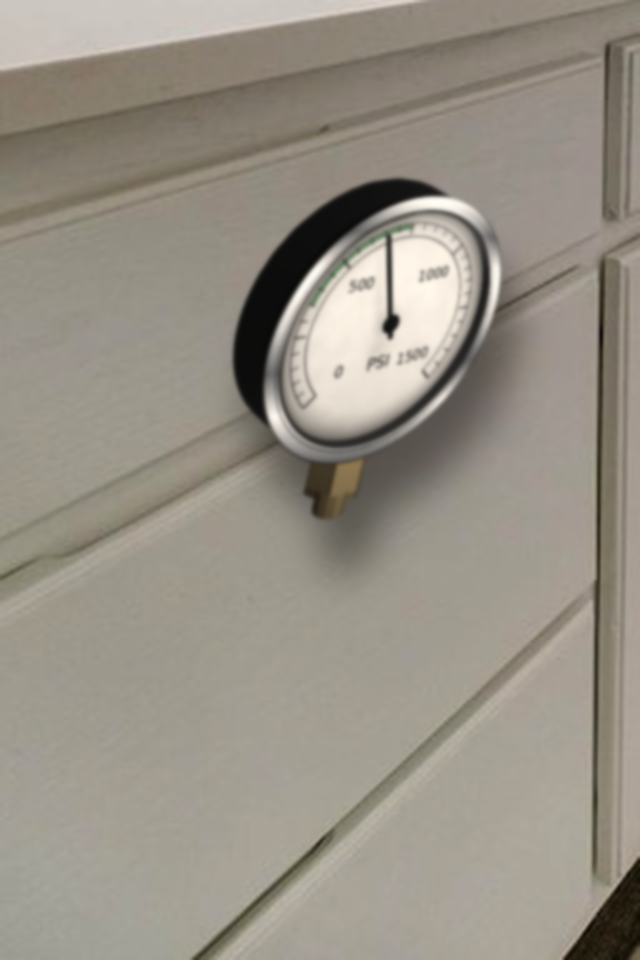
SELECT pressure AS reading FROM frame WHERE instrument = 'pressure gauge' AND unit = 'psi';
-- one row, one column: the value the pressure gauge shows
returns 650 psi
